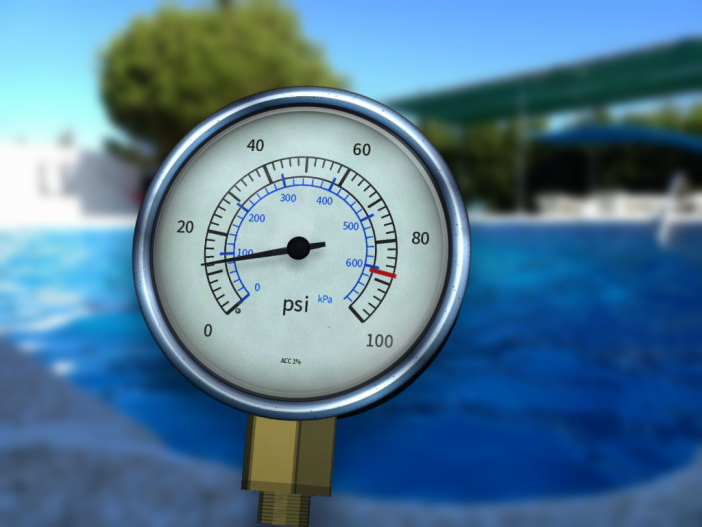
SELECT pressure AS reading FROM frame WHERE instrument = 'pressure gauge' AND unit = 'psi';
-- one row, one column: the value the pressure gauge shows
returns 12 psi
